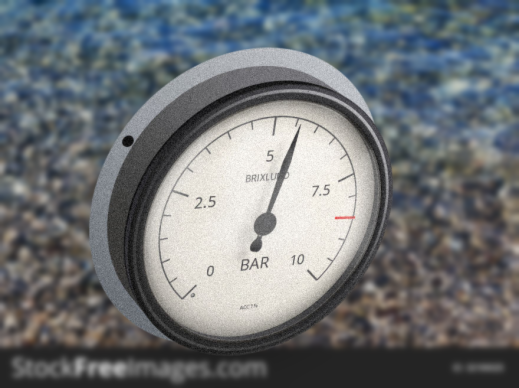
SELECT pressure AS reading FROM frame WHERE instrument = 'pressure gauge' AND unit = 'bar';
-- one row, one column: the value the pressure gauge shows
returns 5.5 bar
